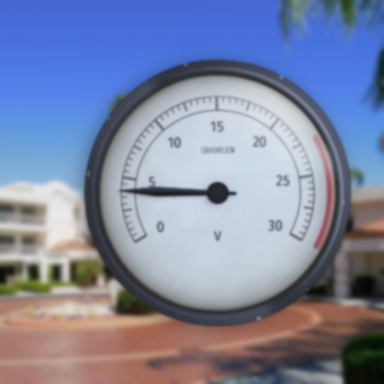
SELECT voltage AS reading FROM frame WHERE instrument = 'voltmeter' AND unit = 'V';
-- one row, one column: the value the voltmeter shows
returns 4 V
